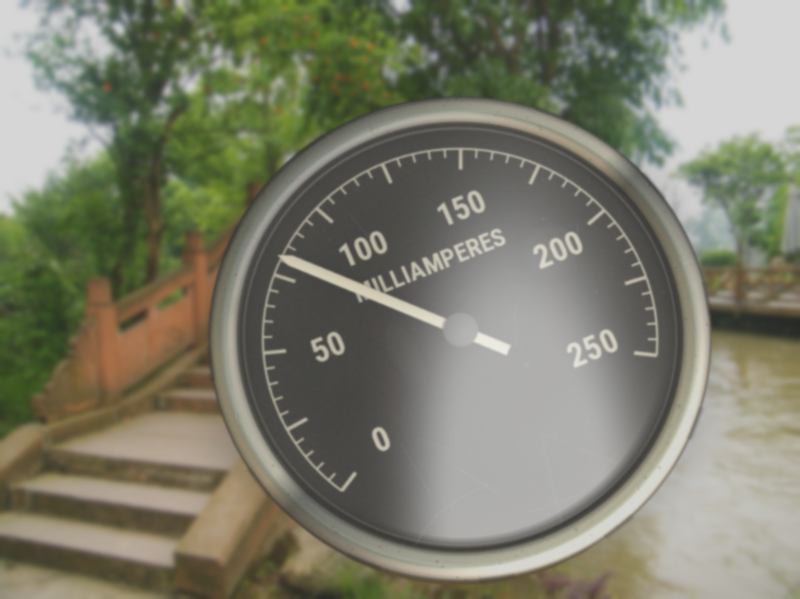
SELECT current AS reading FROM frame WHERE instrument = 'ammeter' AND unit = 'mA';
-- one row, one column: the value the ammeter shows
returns 80 mA
